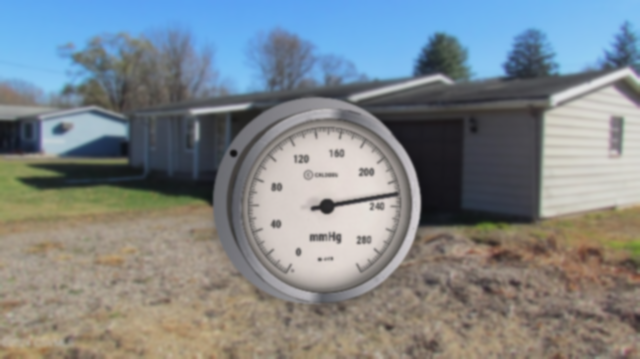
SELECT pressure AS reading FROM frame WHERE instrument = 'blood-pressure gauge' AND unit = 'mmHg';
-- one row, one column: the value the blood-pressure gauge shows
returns 230 mmHg
